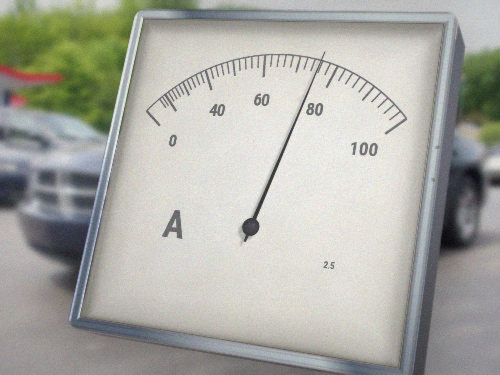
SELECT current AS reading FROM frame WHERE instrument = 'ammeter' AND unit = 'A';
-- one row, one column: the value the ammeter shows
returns 76 A
